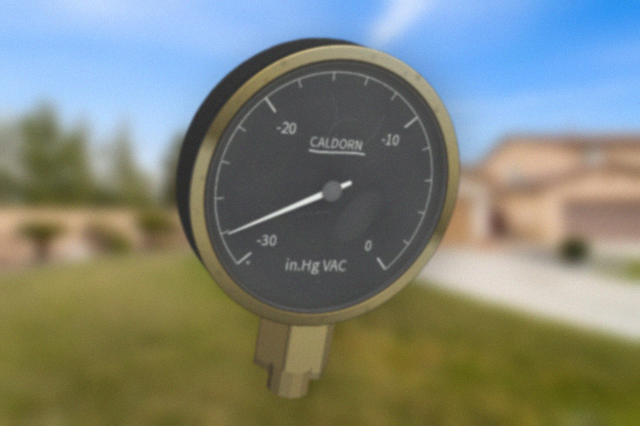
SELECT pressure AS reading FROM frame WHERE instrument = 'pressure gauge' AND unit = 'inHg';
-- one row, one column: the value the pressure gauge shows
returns -28 inHg
